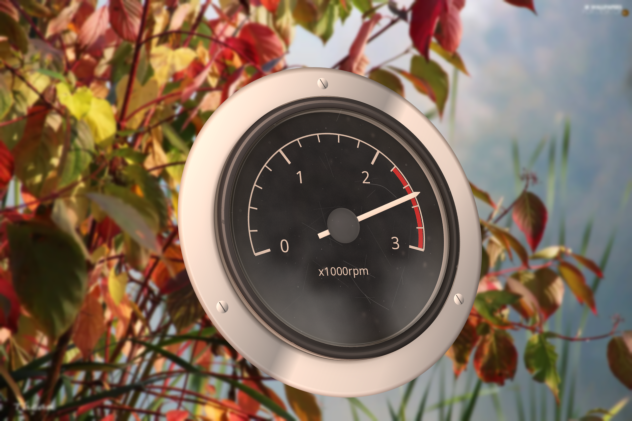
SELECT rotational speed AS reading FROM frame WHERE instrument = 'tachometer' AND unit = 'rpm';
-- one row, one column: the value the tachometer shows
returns 2500 rpm
